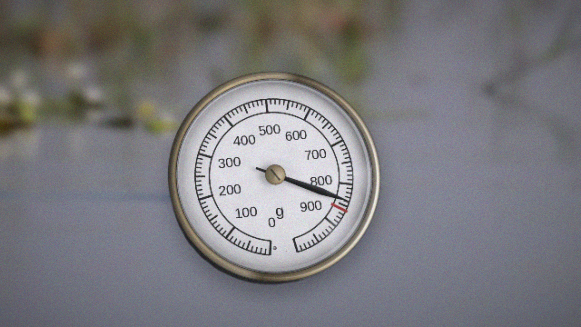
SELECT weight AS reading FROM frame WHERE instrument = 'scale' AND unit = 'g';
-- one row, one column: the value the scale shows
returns 840 g
